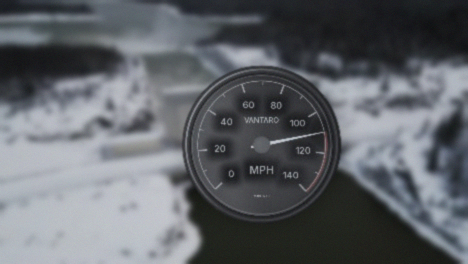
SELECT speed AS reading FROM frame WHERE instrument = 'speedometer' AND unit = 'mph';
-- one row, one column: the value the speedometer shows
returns 110 mph
